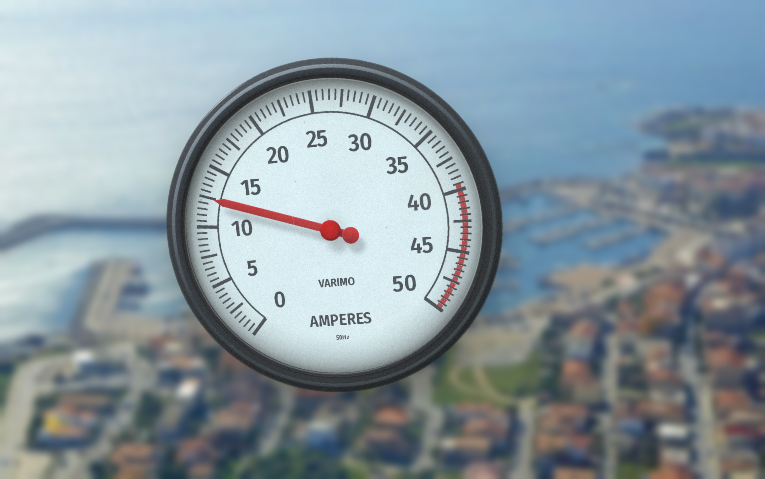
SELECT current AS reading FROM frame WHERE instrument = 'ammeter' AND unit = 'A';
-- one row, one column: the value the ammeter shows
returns 12.5 A
